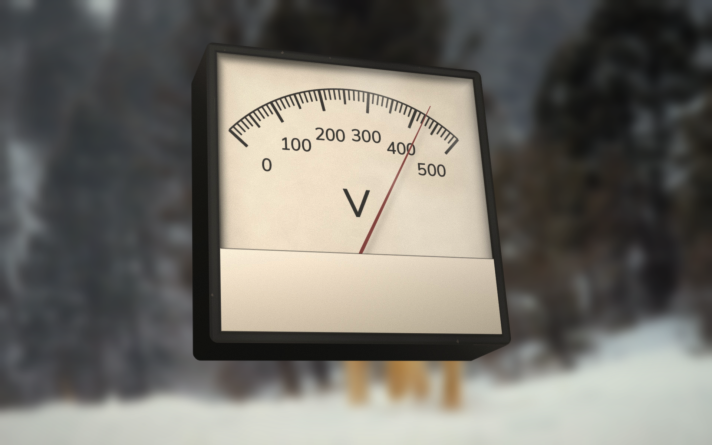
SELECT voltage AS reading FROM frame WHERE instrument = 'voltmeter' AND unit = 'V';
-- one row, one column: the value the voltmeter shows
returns 420 V
